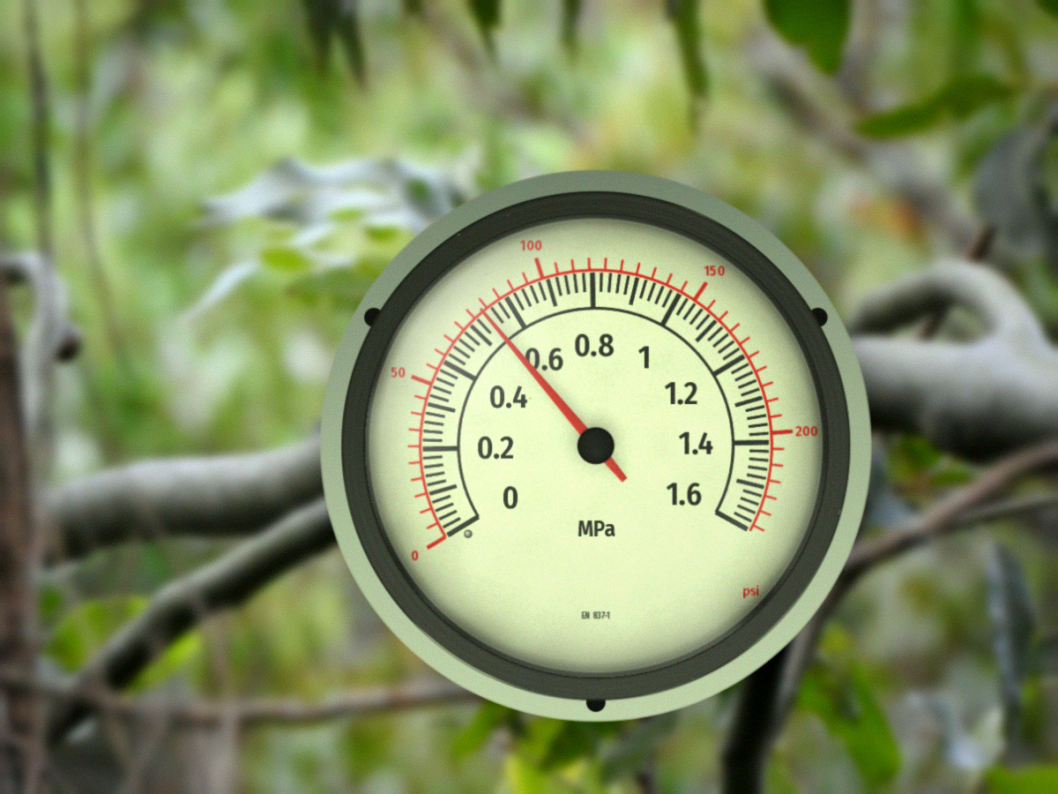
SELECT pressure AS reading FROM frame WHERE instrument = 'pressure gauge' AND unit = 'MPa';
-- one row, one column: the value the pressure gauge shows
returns 0.54 MPa
